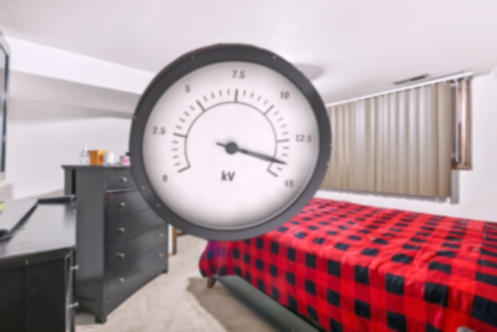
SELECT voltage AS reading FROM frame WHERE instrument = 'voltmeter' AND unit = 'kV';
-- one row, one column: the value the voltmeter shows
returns 14 kV
